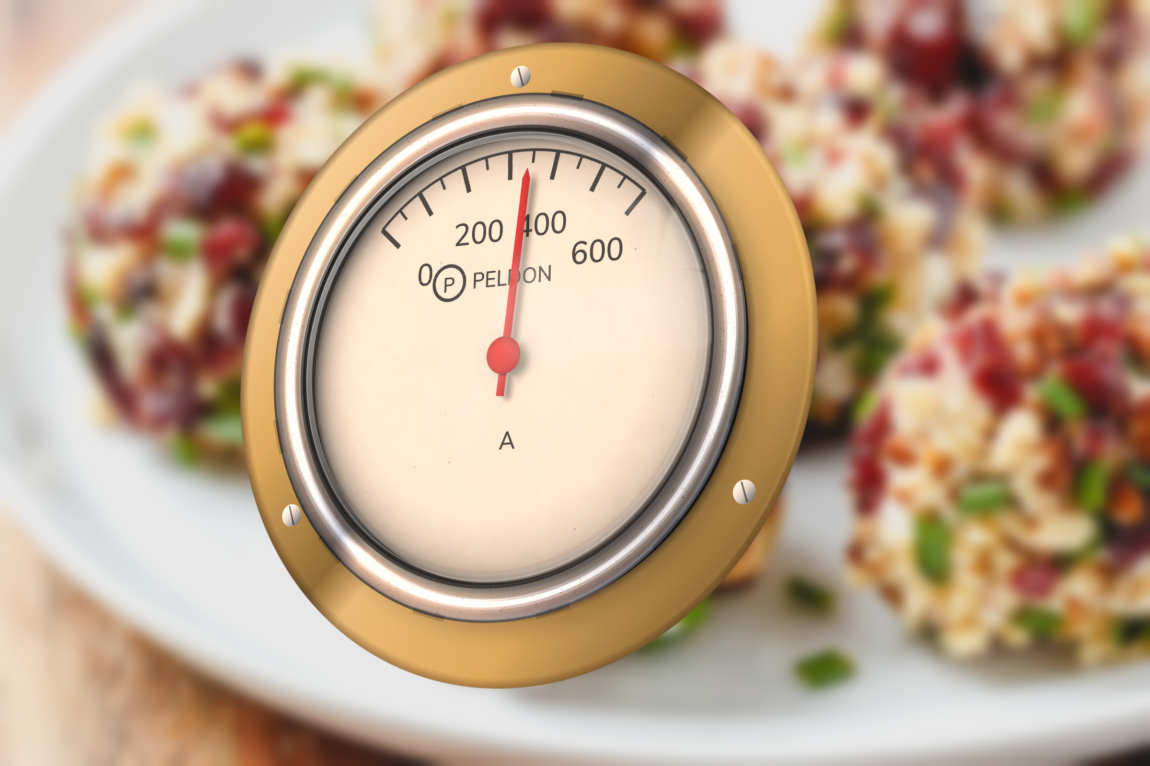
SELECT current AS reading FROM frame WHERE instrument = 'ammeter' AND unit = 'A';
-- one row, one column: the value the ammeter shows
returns 350 A
